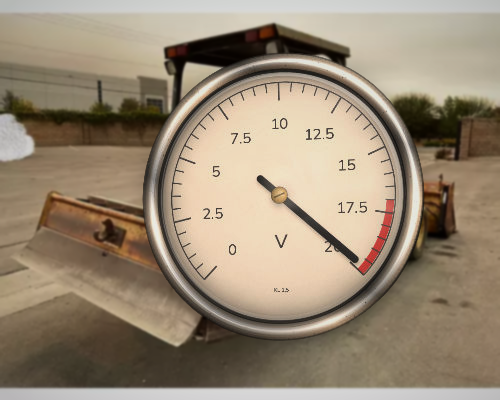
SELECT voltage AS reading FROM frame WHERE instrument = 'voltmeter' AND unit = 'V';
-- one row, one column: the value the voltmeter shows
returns 19.75 V
